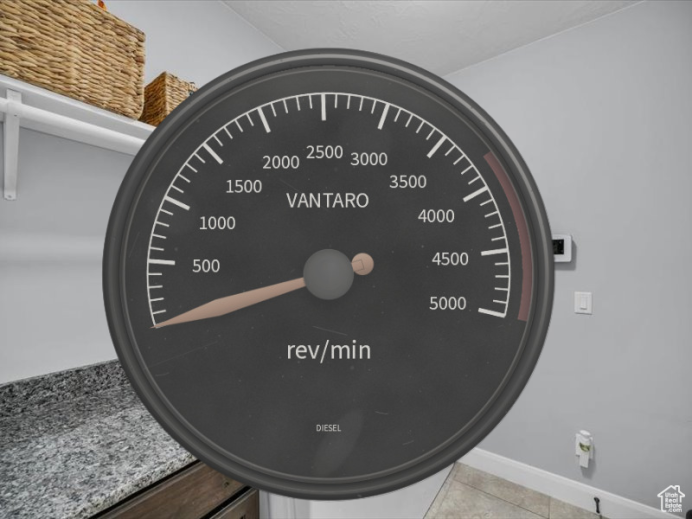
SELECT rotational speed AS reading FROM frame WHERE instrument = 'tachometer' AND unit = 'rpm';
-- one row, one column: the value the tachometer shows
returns 0 rpm
